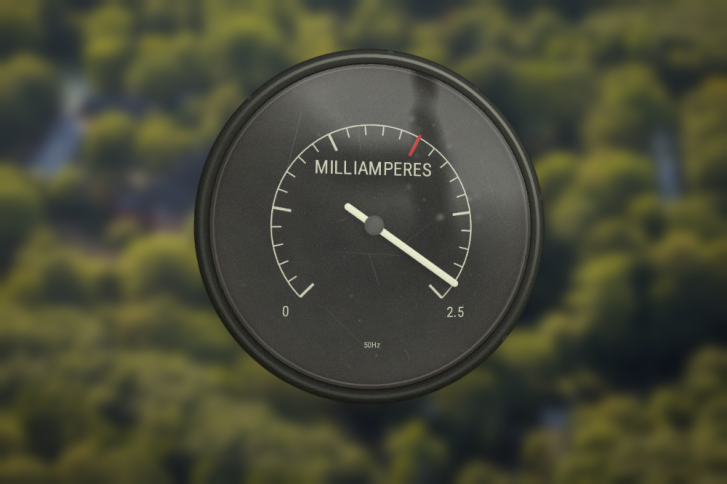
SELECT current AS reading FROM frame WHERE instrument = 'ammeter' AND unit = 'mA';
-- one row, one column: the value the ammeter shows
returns 2.4 mA
